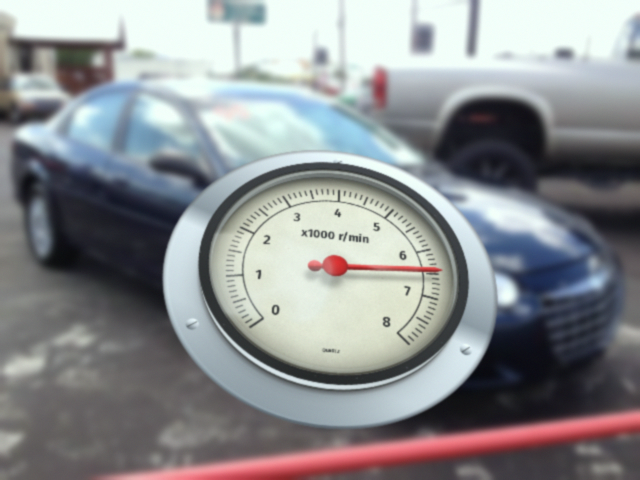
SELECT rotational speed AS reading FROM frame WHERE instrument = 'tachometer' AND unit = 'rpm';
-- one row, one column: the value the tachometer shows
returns 6500 rpm
